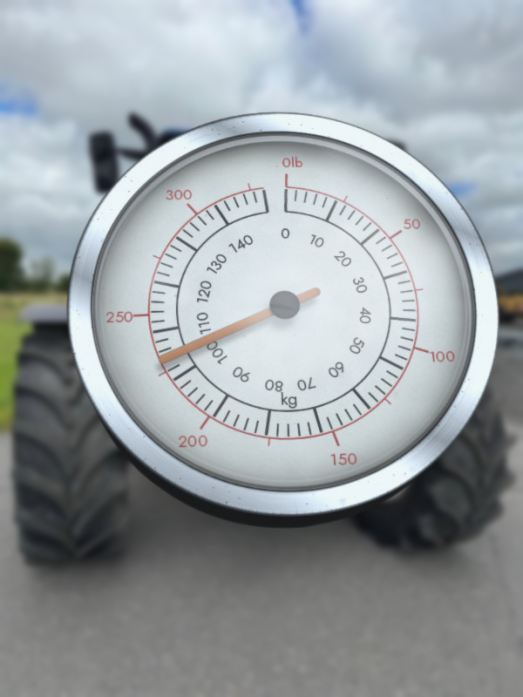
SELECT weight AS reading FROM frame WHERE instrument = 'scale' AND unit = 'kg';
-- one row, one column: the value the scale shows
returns 104 kg
